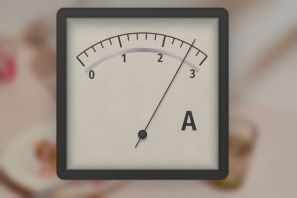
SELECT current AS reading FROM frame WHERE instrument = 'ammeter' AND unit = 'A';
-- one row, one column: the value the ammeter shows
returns 2.6 A
